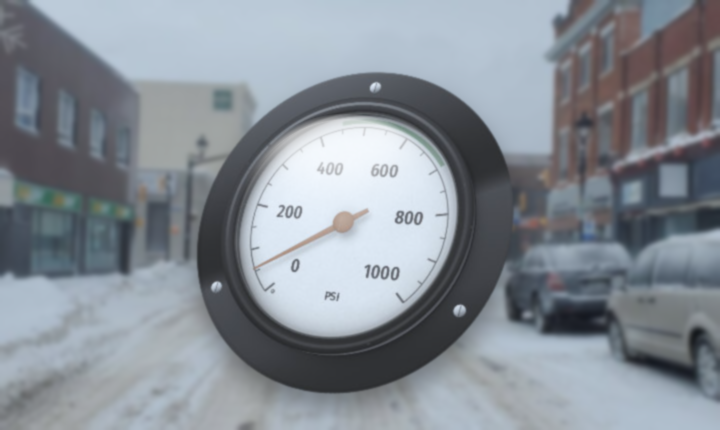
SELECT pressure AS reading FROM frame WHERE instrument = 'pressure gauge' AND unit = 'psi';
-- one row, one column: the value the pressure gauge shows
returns 50 psi
